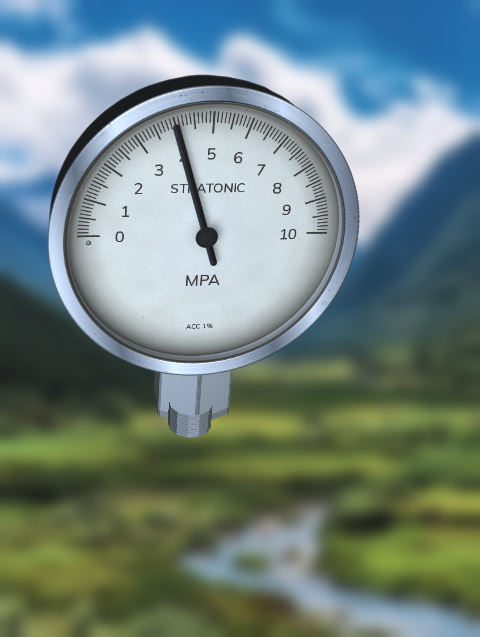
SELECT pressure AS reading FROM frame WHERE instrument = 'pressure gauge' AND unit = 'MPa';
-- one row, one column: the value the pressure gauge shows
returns 4 MPa
